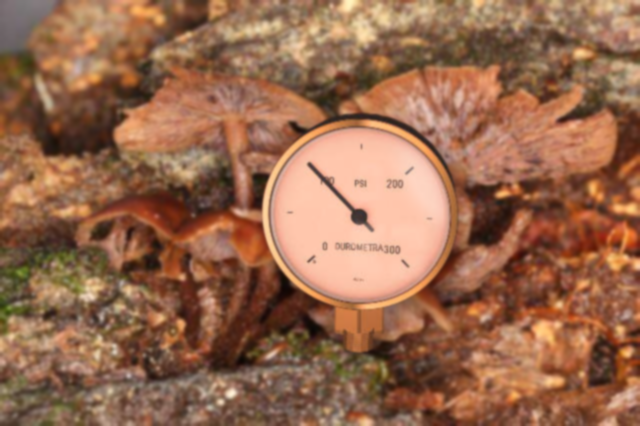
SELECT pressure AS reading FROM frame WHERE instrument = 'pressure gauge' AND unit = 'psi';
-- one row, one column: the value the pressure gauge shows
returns 100 psi
